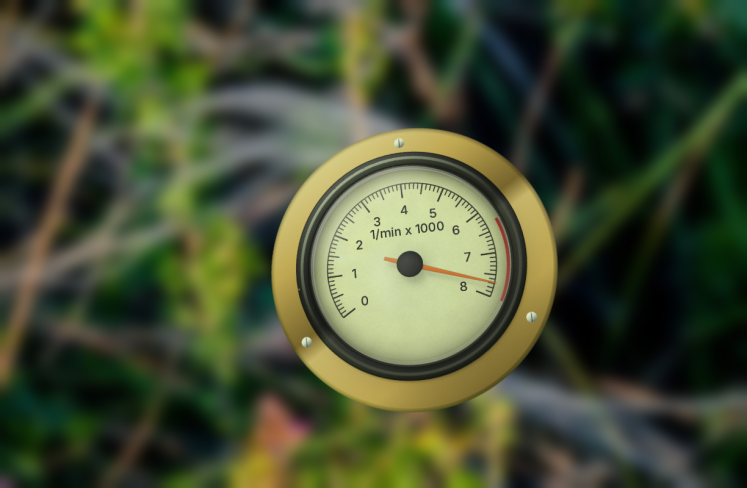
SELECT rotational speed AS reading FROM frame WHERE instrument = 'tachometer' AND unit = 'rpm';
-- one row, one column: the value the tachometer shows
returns 7700 rpm
